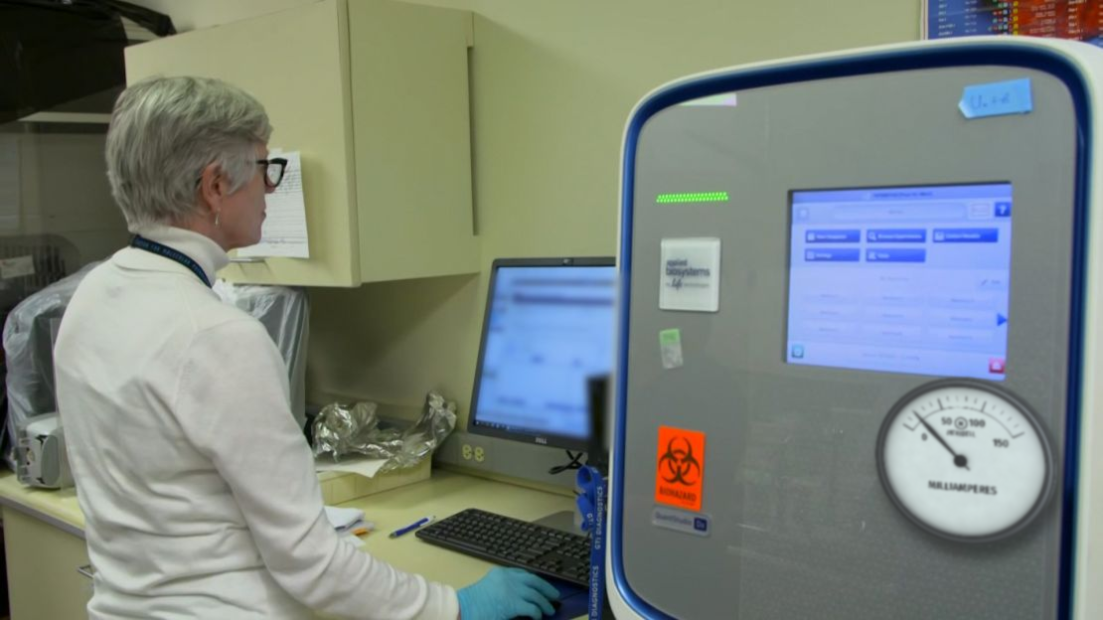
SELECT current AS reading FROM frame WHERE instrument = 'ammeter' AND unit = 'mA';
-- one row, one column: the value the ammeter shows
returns 20 mA
